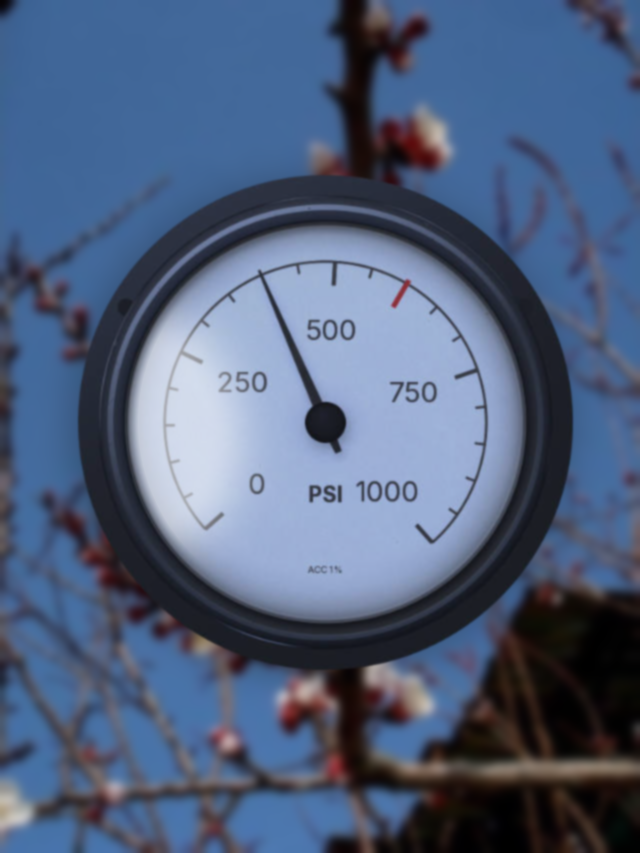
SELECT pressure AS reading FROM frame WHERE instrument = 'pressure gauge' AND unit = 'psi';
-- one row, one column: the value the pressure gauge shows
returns 400 psi
